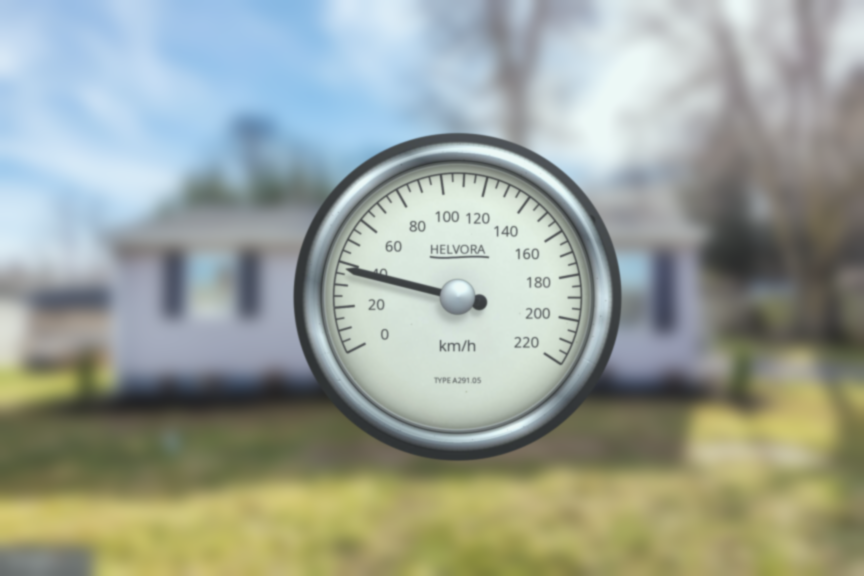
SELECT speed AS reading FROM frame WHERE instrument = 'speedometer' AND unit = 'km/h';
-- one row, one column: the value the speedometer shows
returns 37.5 km/h
